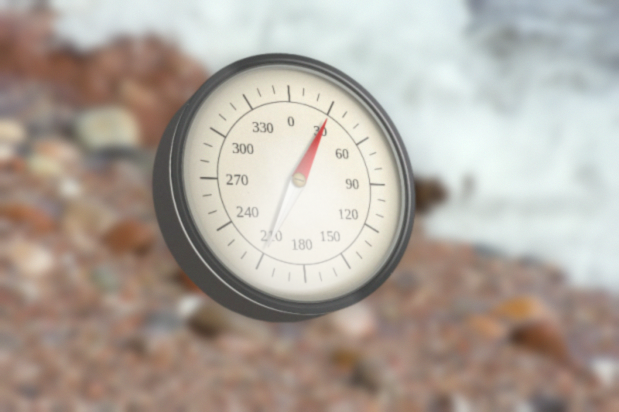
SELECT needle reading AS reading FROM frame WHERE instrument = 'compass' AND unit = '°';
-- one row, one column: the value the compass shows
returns 30 °
